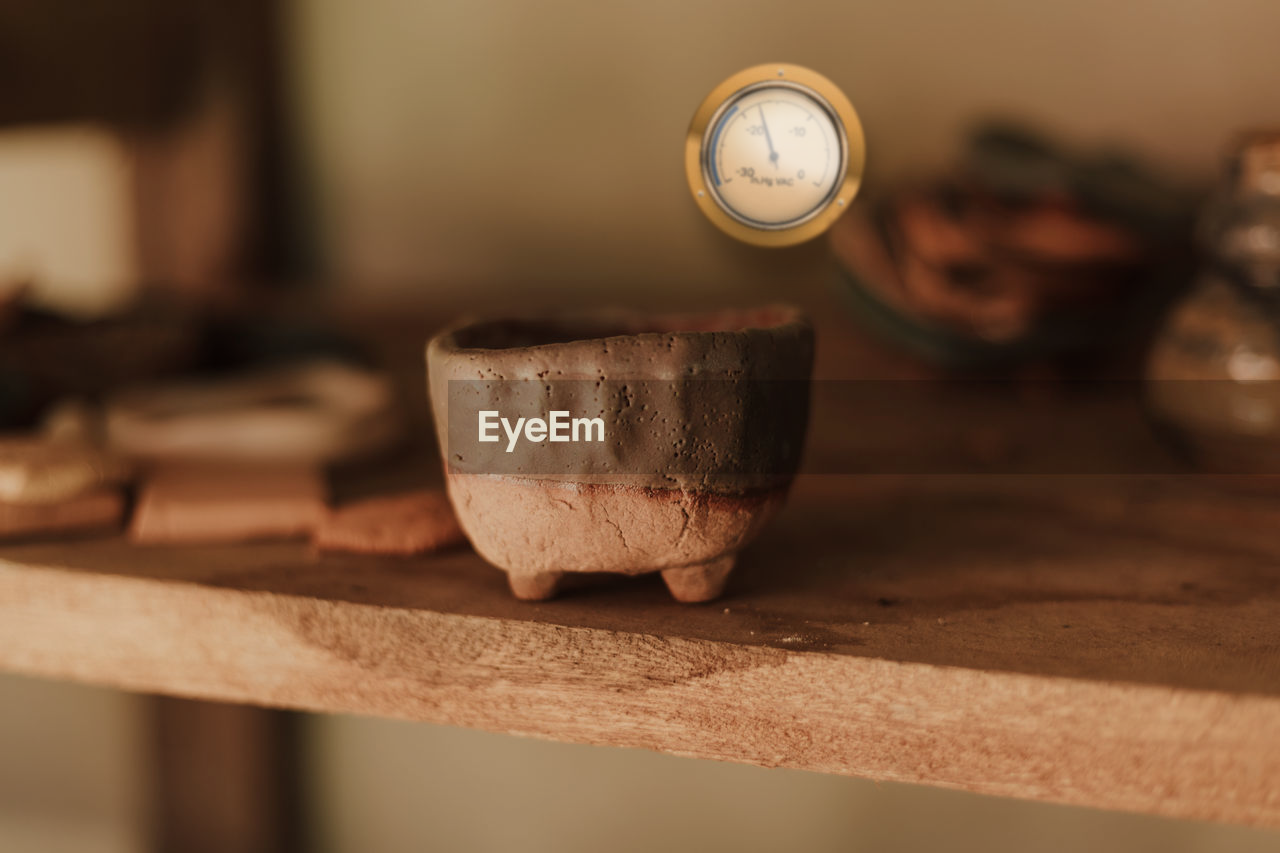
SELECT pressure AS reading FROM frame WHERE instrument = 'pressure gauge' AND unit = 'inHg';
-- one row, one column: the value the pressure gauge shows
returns -17.5 inHg
